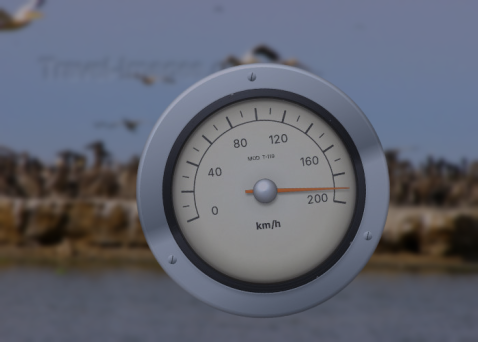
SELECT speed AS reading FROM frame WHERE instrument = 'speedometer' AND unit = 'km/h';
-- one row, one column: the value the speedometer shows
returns 190 km/h
